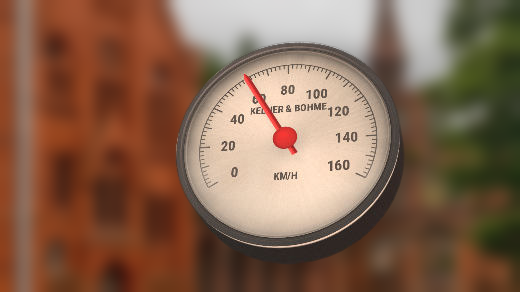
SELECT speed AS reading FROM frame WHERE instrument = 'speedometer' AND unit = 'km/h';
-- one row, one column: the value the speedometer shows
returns 60 km/h
